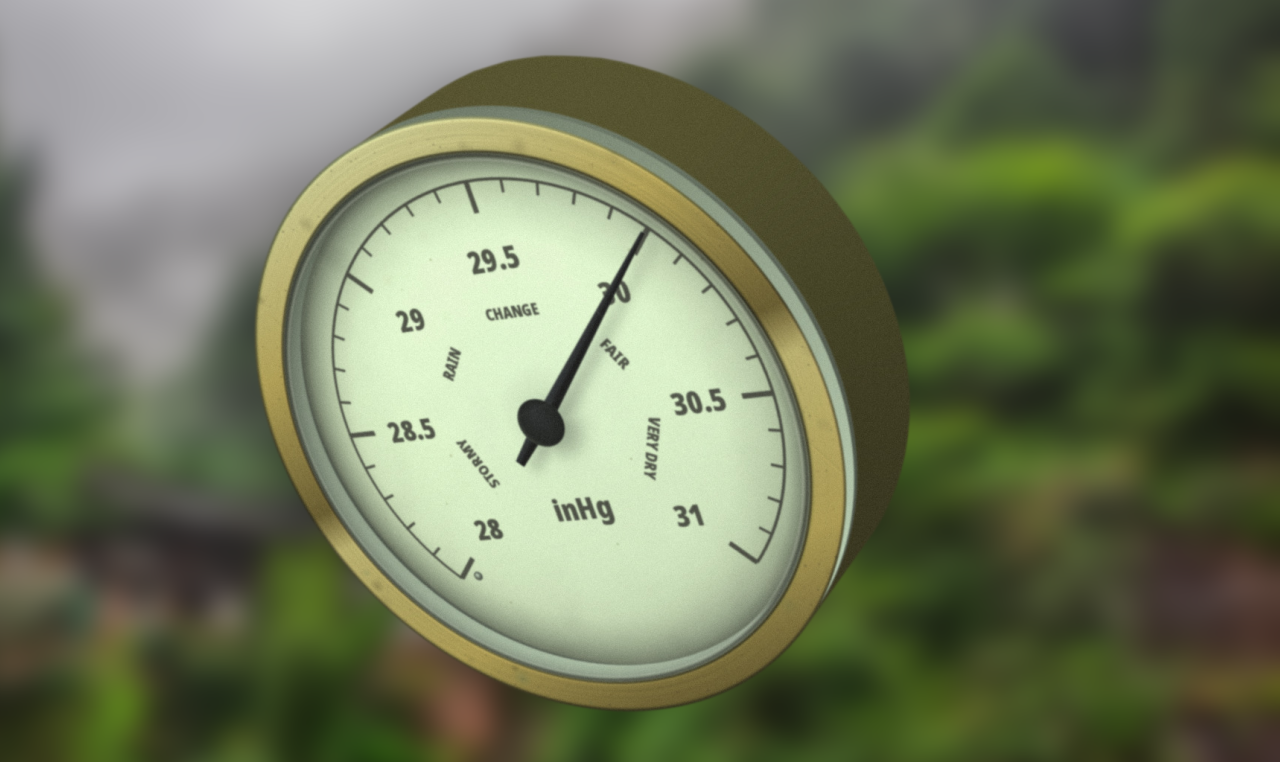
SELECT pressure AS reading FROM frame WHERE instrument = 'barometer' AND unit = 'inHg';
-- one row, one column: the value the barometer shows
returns 30 inHg
